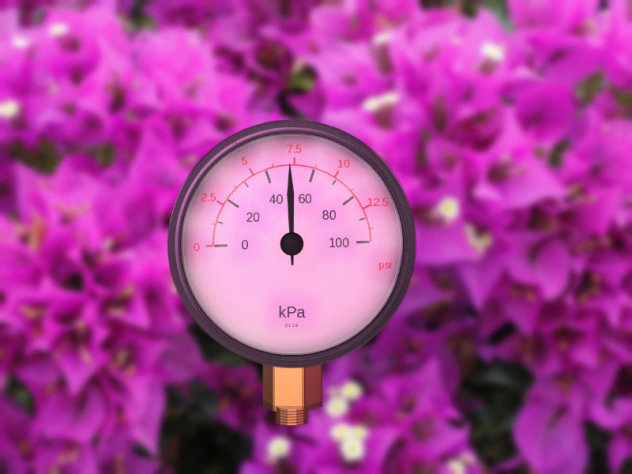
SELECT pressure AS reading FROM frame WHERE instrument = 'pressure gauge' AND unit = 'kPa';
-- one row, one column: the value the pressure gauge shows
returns 50 kPa
